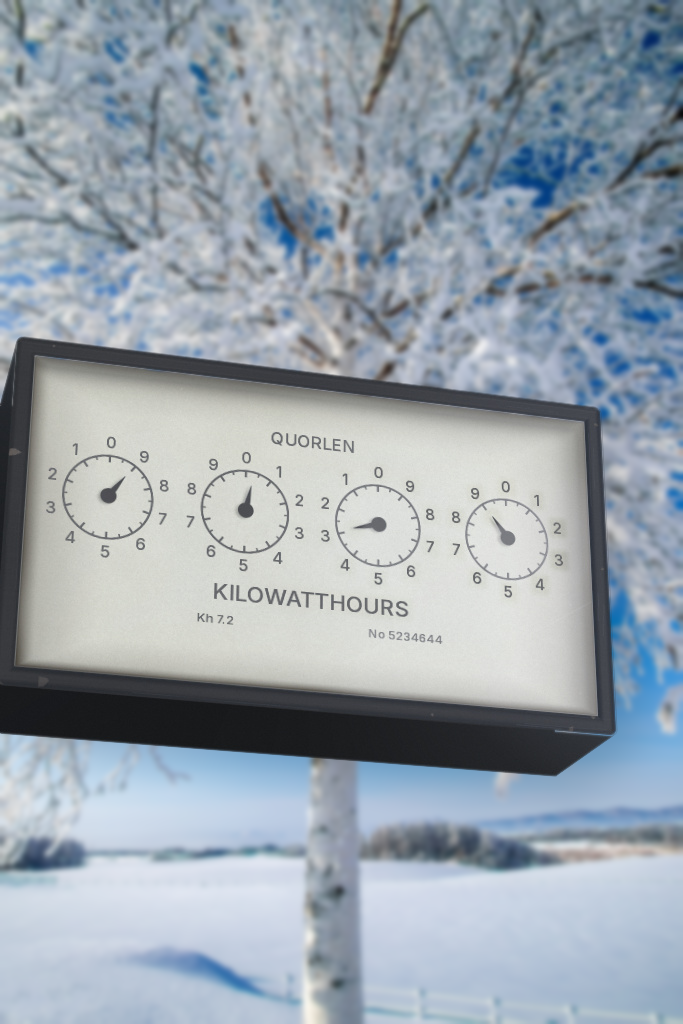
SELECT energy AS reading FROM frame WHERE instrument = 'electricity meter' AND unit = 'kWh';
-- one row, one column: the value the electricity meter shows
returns 9029 kWh
